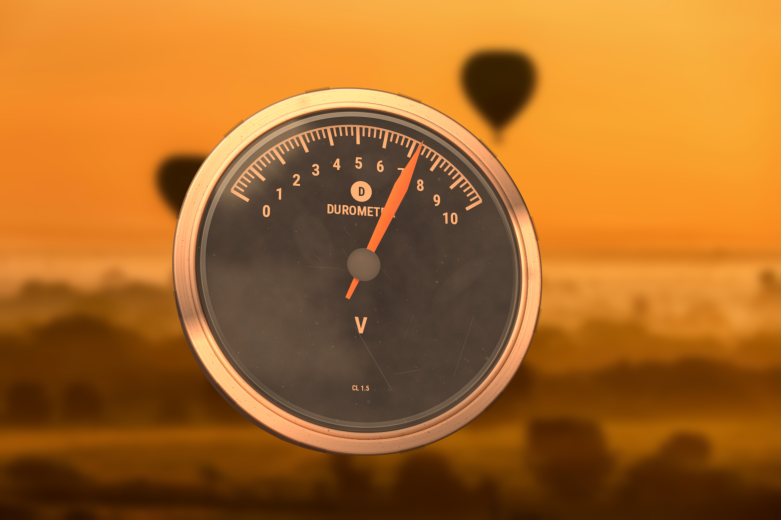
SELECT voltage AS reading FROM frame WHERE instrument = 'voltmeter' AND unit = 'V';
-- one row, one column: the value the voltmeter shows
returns 7.2 V
